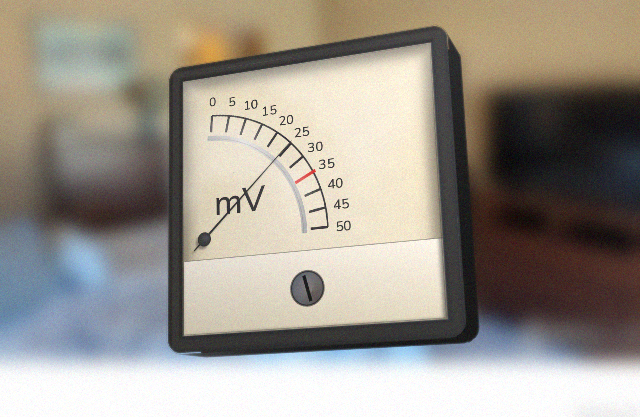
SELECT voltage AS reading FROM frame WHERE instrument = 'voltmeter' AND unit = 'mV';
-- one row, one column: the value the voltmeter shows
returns 25 mV
